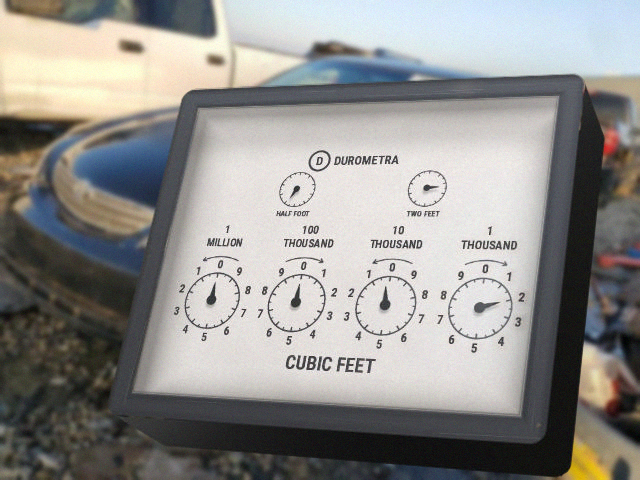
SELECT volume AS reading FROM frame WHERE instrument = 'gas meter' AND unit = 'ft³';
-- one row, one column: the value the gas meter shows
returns 200 ft³
